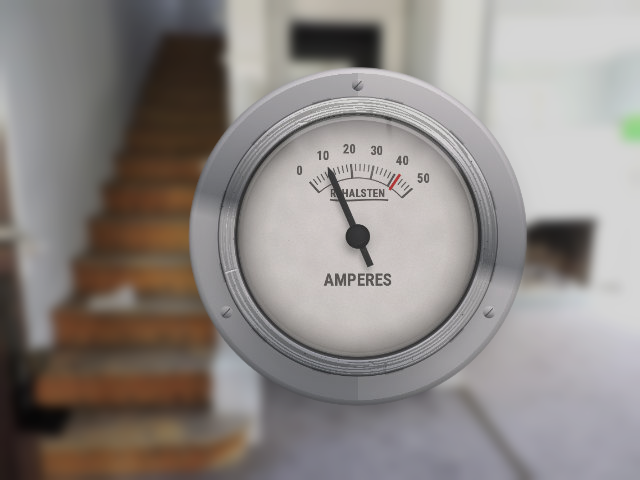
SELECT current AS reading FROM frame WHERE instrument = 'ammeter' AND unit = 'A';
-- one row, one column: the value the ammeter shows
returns 10 A
